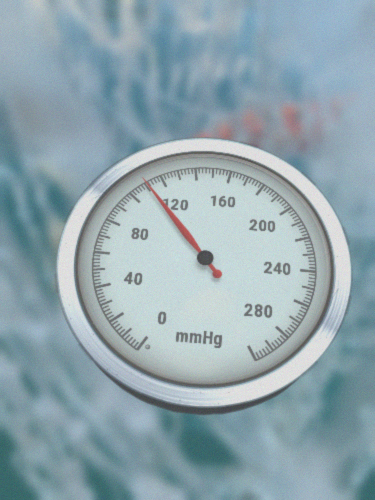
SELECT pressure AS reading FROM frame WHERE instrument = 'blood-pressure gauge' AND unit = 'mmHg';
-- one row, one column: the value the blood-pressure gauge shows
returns 110 mmHg
